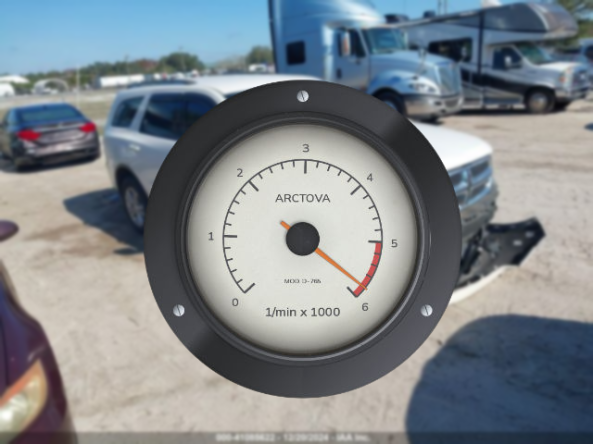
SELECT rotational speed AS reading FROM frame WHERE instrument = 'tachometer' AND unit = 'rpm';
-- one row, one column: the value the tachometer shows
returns 5800 rpm
